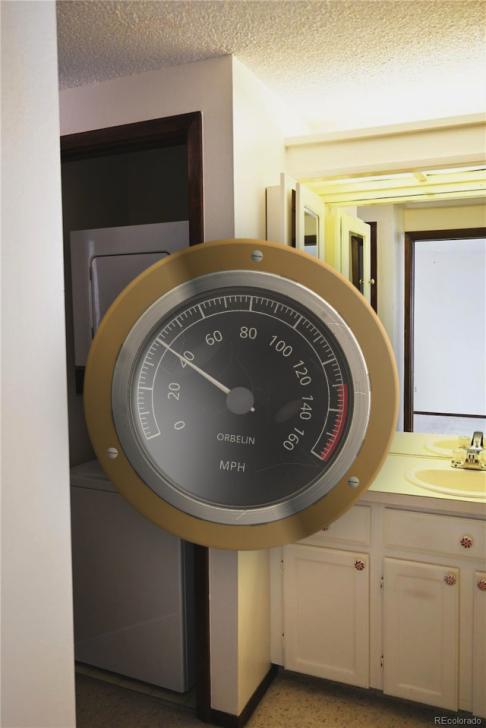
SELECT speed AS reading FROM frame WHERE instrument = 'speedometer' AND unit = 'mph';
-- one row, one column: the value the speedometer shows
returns 40 mph
